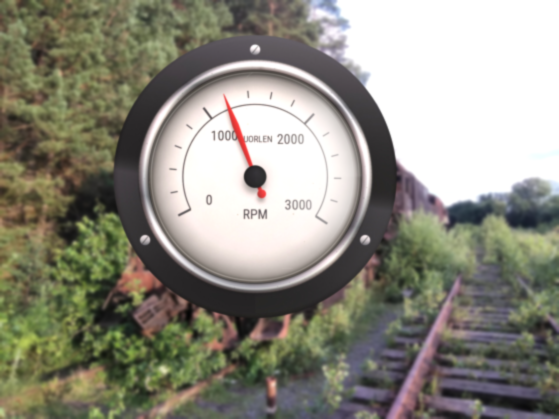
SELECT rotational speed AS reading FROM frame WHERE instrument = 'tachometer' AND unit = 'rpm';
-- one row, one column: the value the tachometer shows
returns 1200 rpm
